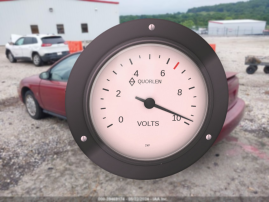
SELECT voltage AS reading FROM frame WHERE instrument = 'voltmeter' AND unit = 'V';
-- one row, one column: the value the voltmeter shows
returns 9.75 V
